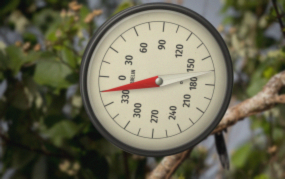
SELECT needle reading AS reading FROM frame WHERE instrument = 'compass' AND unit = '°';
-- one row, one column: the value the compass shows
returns 345 °
